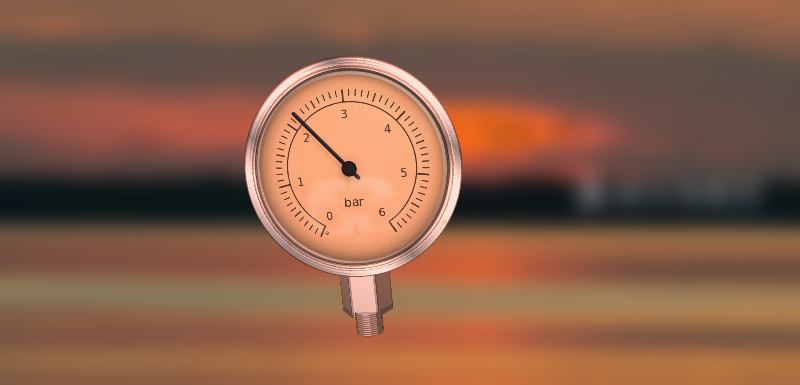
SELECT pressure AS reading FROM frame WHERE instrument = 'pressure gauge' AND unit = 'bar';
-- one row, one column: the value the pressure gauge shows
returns 2.2 bar
